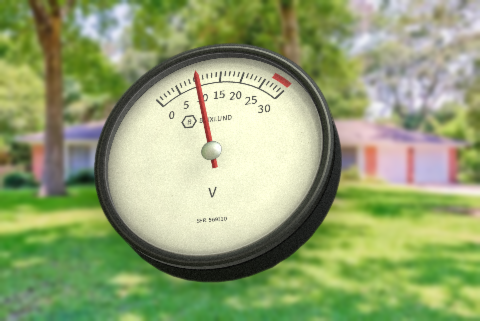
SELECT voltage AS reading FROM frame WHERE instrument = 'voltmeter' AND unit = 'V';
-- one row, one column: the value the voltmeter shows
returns 10 V
